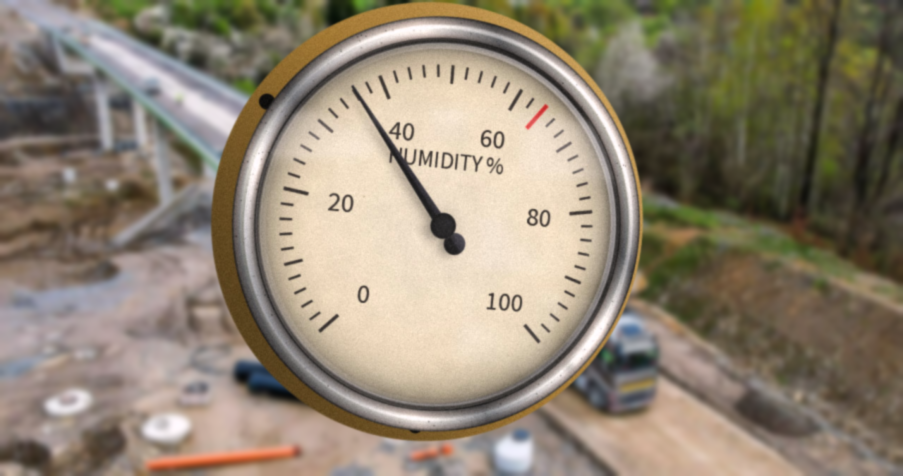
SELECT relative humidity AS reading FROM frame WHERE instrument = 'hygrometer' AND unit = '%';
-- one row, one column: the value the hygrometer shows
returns 36 %
